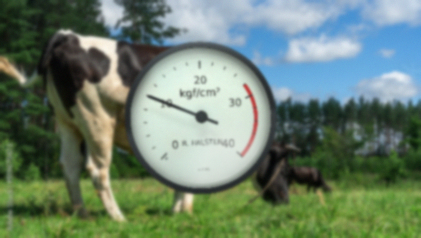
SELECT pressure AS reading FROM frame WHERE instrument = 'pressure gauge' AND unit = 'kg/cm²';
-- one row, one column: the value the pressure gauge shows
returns 10 kg/cm²
